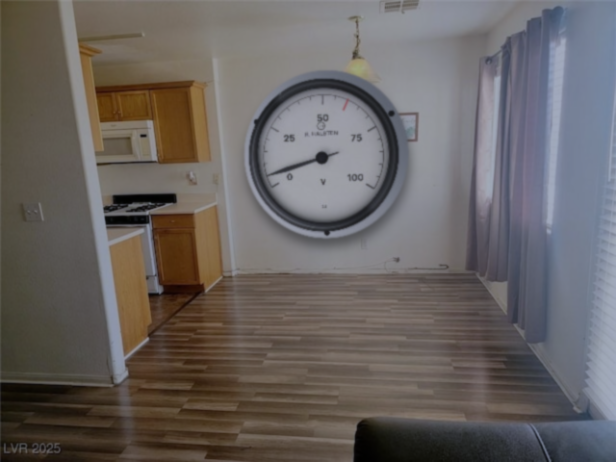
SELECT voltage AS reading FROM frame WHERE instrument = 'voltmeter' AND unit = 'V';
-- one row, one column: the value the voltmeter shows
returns 5 V
